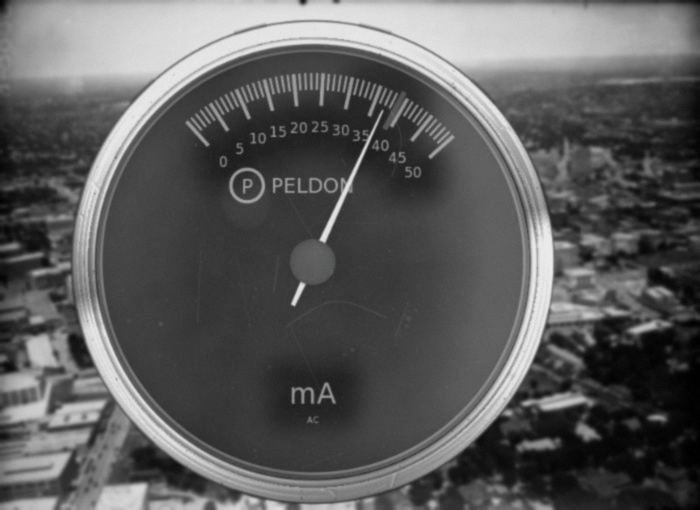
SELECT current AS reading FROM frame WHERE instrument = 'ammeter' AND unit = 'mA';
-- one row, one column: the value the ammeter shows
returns 37 mA
